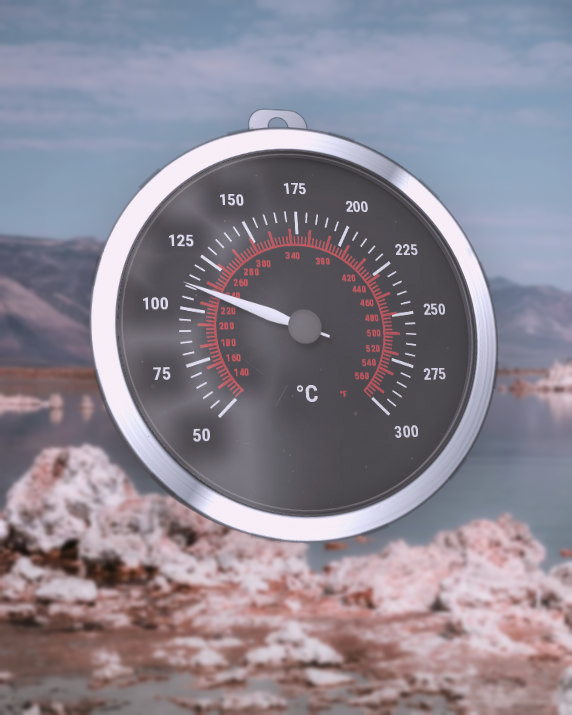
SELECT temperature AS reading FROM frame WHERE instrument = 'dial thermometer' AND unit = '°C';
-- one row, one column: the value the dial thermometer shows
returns 110 °C
